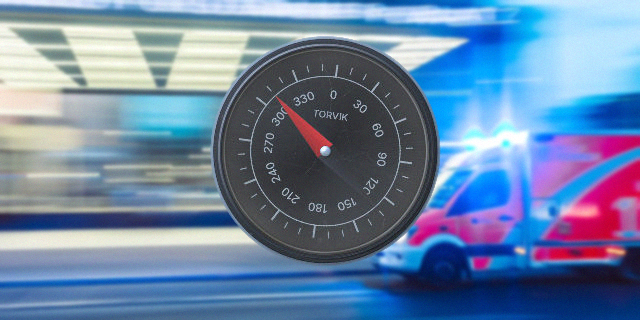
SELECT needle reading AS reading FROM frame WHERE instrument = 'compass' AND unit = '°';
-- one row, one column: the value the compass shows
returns 310 °
